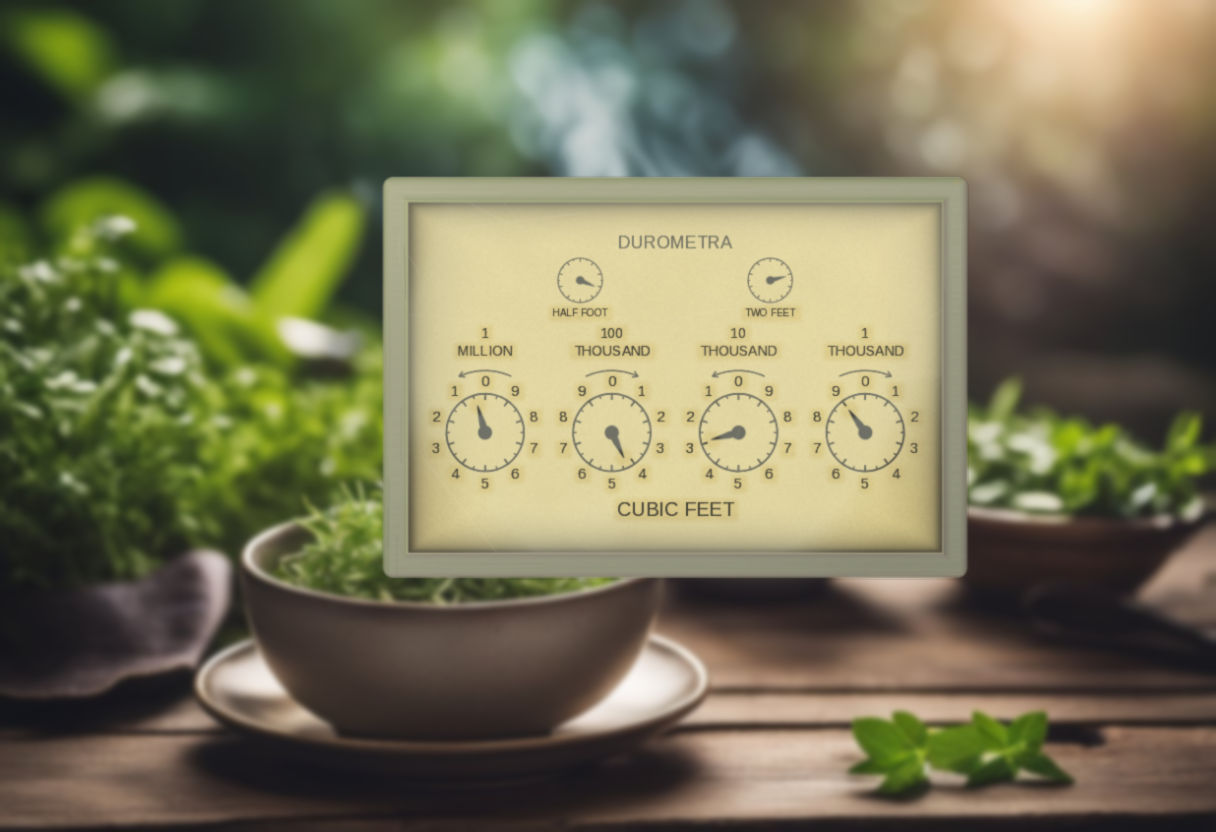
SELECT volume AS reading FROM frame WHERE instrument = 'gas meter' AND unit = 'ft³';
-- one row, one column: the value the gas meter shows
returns 42900 ft³
